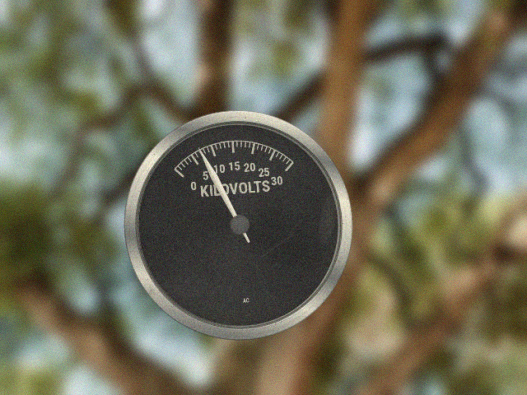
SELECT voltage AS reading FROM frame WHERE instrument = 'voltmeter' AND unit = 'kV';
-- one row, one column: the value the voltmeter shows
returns 7 kV
